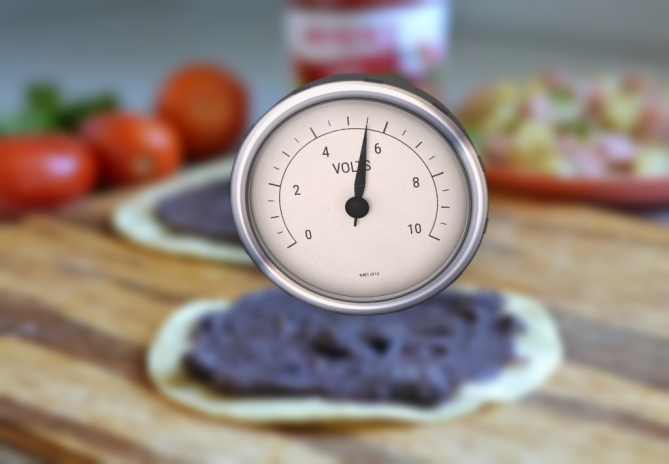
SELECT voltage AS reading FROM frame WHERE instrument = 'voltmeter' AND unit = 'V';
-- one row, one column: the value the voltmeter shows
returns 5.5 V
